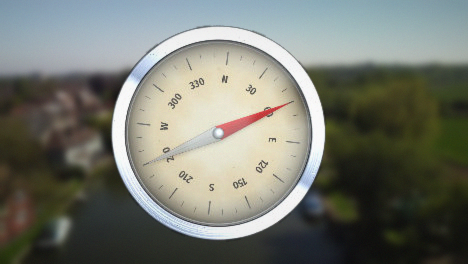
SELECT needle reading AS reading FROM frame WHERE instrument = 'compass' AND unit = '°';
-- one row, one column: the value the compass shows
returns 60 °
